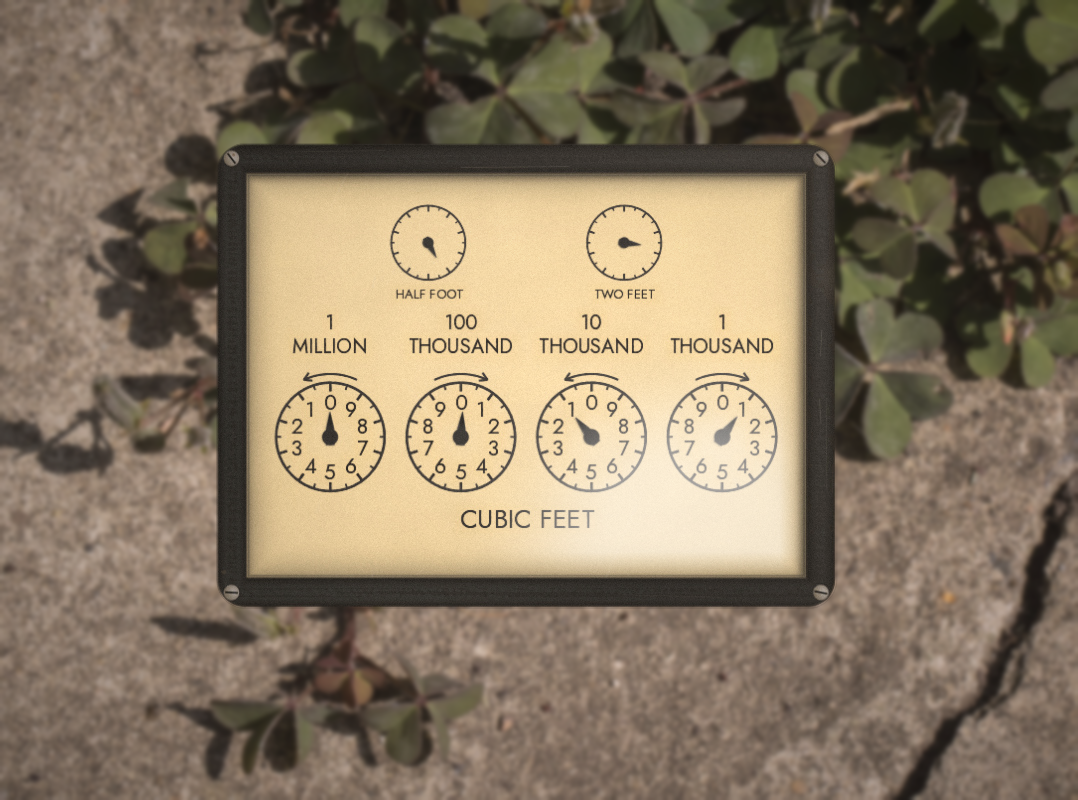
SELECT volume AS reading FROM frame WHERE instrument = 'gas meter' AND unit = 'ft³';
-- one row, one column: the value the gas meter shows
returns 1100 ft³
